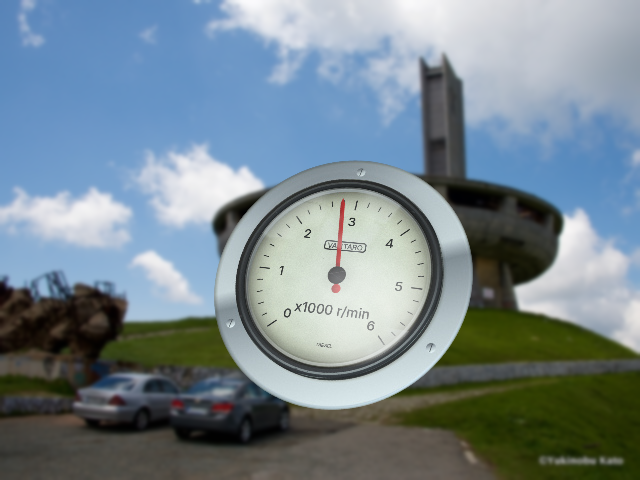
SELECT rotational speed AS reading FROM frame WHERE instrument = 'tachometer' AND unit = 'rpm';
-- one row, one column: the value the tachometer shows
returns 2800 rpm
